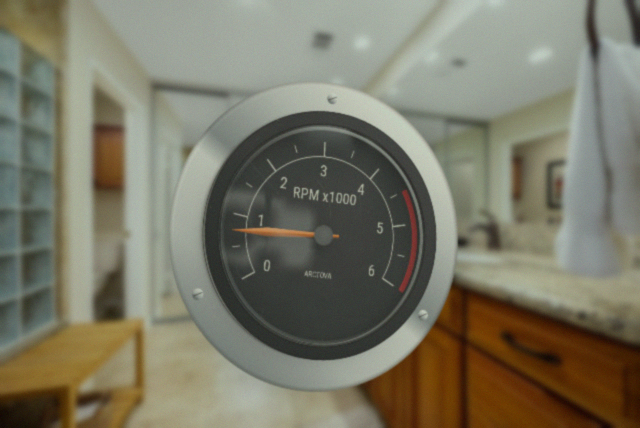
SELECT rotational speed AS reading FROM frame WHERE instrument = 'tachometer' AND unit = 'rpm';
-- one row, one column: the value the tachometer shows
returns 750 rpm
